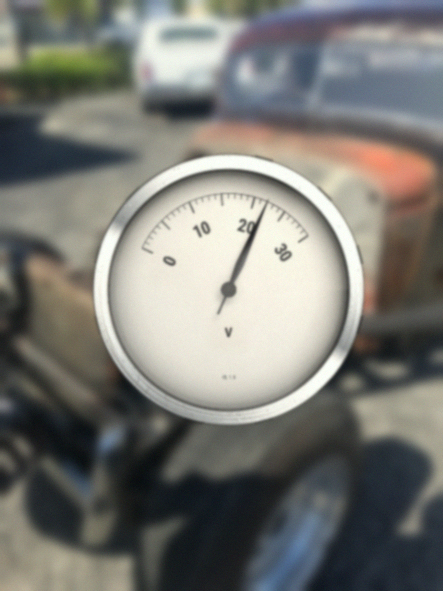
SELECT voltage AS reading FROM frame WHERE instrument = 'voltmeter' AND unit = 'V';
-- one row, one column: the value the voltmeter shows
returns 22 V
